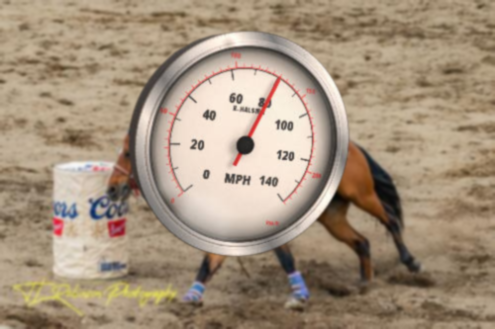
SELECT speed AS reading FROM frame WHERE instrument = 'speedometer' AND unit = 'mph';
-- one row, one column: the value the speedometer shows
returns 80 mph
